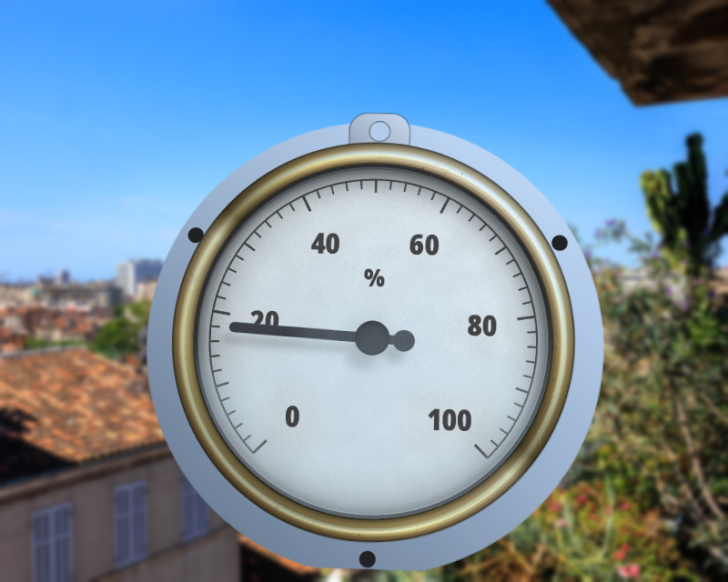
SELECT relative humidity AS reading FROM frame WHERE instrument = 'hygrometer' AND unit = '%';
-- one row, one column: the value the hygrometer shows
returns 18 %
